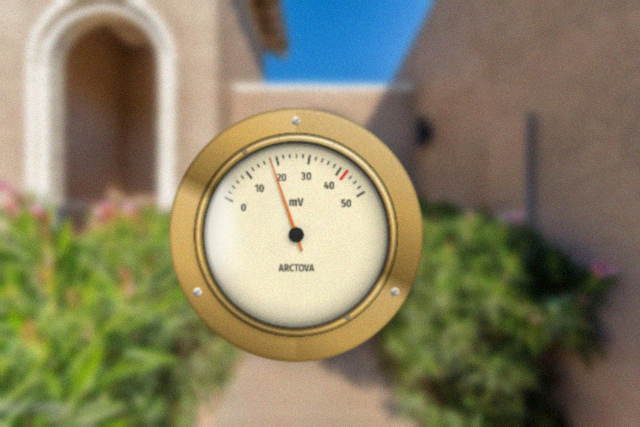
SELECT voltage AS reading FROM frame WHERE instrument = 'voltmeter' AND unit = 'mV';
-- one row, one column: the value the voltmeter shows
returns 18 mV
